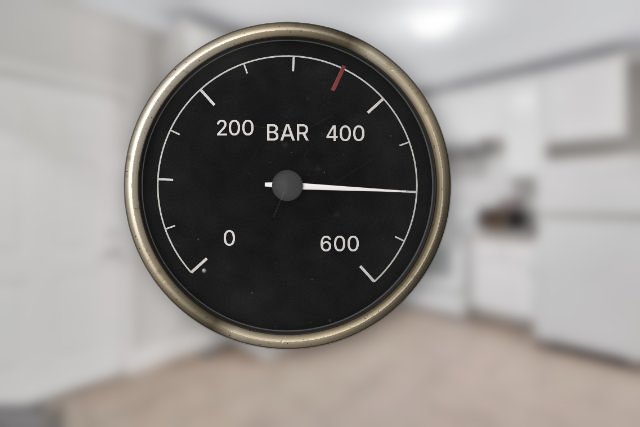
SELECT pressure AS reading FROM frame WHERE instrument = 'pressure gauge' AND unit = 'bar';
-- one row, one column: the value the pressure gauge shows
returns 500 bar
